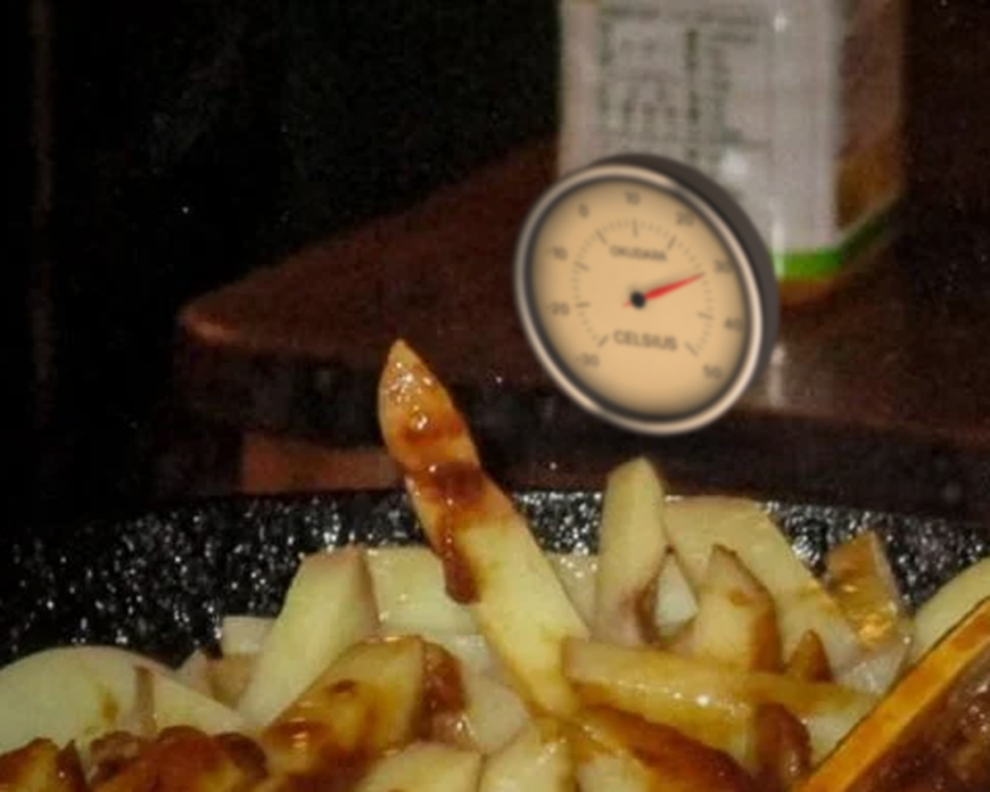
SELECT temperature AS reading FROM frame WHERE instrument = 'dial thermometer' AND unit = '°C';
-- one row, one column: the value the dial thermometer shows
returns 30 °C
